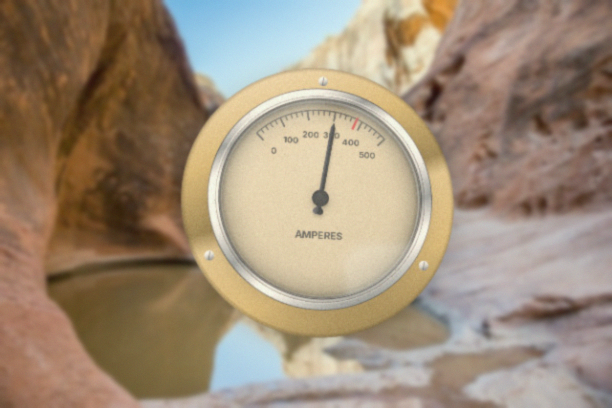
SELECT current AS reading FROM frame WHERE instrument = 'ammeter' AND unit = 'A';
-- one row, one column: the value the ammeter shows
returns 300 A
